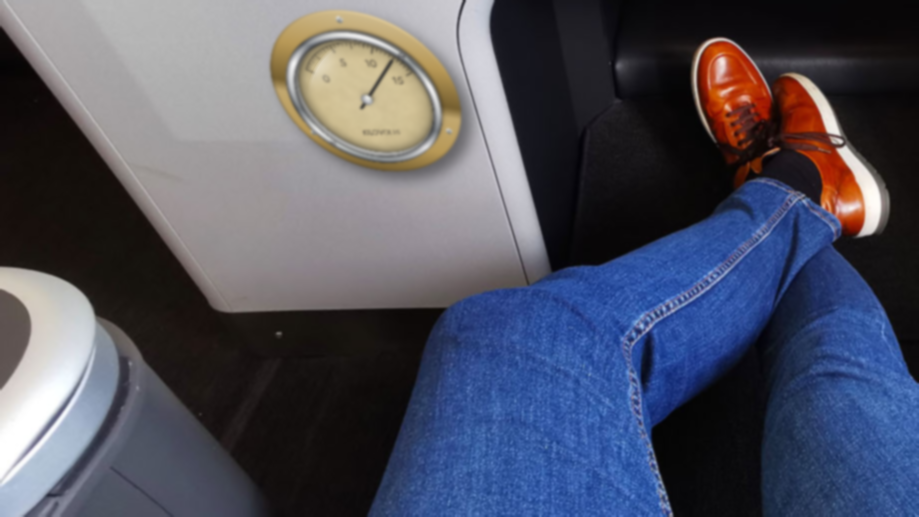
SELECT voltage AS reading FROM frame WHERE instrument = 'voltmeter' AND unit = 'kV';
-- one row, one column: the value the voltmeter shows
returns 12.5 kV
